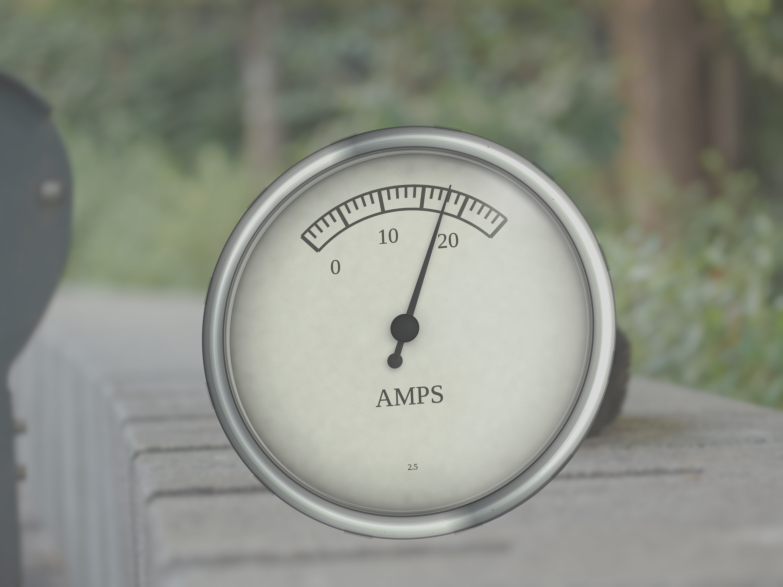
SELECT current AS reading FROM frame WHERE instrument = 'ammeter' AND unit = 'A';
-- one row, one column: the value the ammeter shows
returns 18 A
